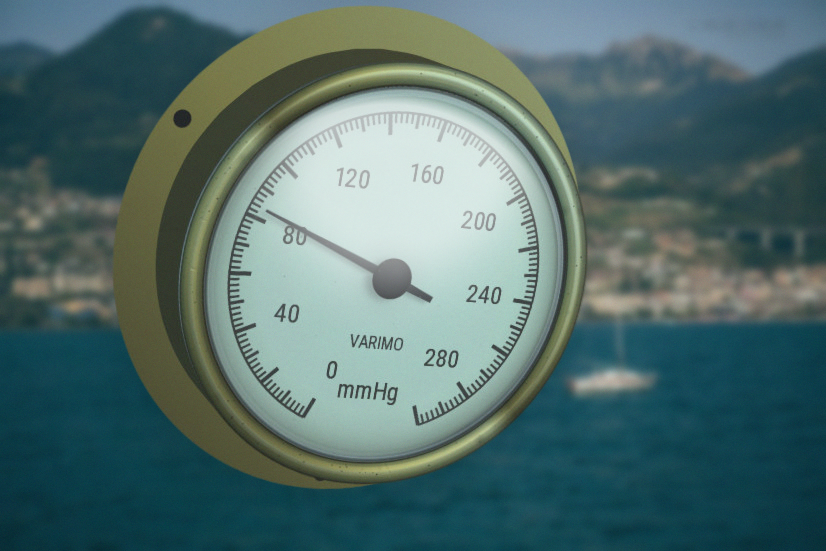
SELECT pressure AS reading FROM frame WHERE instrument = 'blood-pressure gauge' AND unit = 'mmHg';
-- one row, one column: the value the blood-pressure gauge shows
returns 84 mmHg
